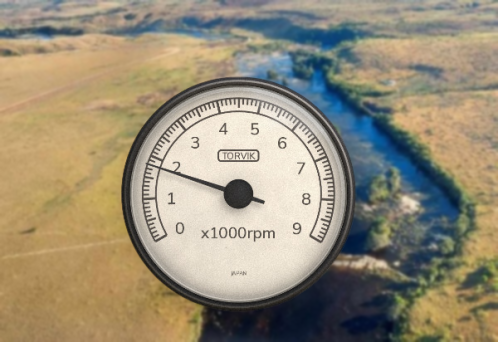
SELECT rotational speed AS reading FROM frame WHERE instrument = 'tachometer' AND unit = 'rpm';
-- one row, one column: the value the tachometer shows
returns 1800 rpm
